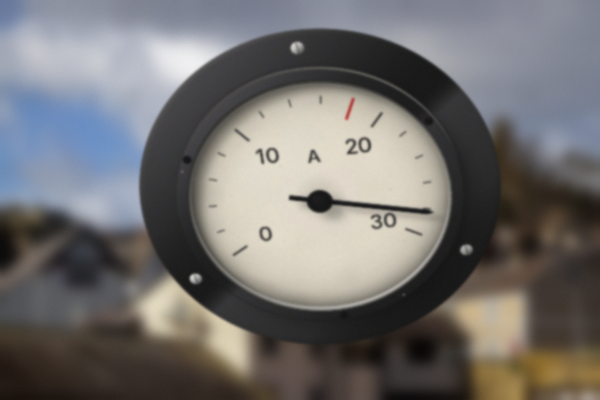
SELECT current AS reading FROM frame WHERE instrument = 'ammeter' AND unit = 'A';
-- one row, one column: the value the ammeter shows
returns 28 A
